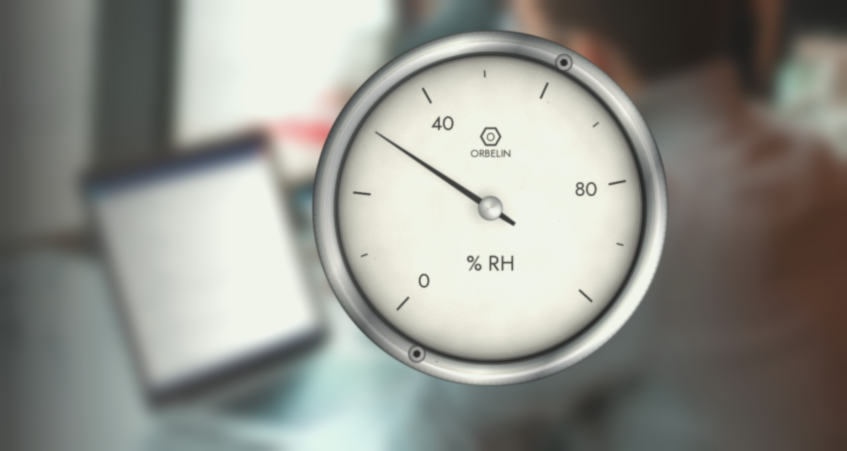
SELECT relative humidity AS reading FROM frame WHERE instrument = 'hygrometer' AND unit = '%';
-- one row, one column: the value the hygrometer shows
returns 30 %
